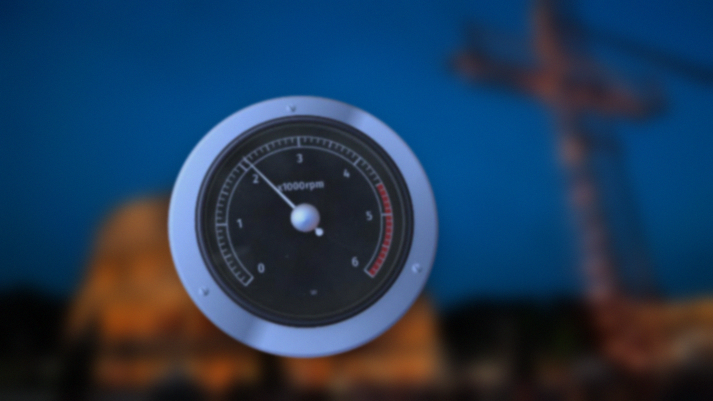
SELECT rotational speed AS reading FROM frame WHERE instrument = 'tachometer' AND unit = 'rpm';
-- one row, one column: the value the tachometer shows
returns 2100 rpm
